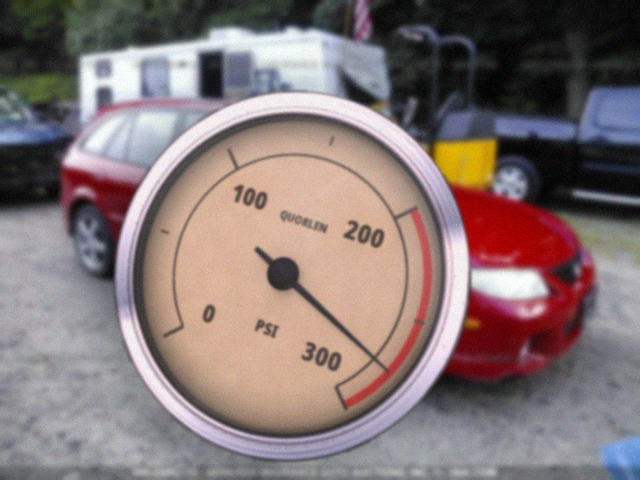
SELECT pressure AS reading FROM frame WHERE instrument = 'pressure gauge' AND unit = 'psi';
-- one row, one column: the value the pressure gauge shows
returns 275 psi
